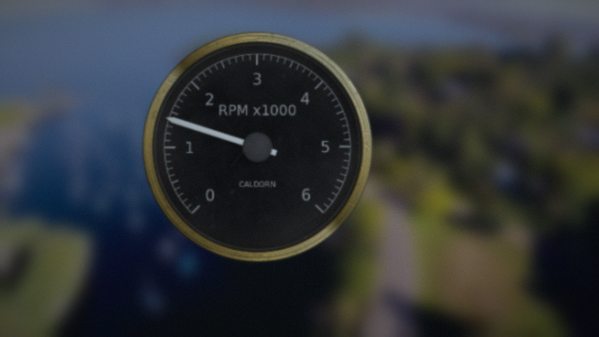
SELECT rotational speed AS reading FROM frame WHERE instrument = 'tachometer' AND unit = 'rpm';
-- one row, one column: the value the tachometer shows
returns 1400 rpm
